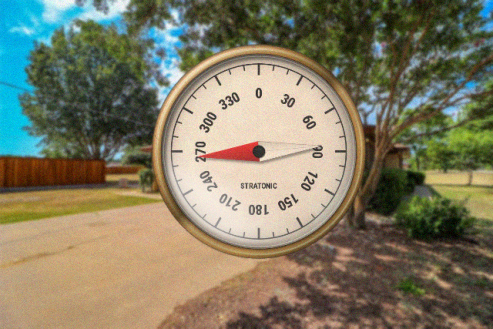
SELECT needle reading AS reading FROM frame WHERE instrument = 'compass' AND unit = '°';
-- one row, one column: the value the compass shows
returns 265 °
